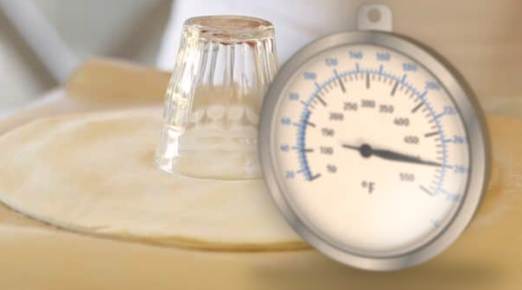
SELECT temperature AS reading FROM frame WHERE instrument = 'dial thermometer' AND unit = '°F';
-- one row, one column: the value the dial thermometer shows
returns 500 °F
